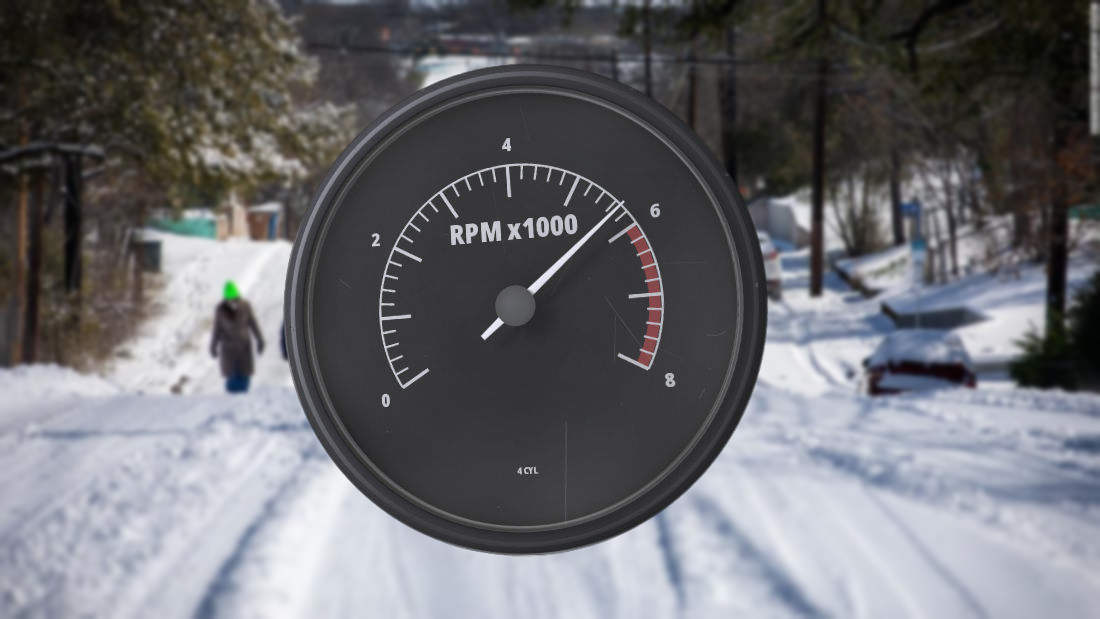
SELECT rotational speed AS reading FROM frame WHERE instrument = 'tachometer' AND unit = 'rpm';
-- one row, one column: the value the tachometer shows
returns 5700 rpm
